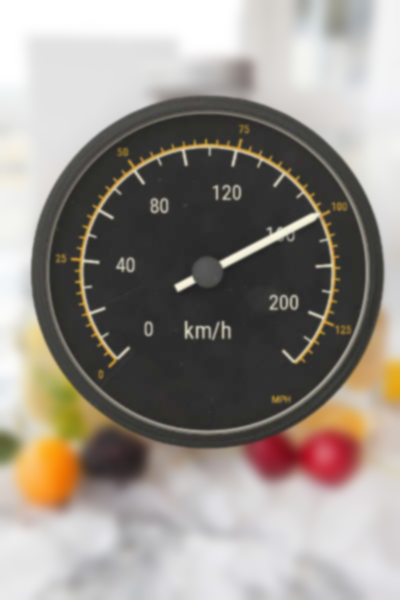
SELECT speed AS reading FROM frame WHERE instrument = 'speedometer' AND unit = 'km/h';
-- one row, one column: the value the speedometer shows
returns 160 km/h
